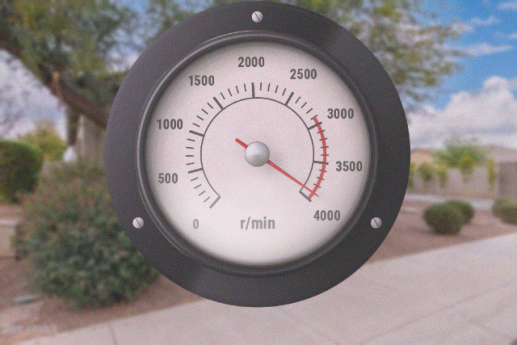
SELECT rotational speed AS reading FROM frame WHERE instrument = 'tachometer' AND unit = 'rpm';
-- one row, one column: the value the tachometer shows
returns 3900 rpm
